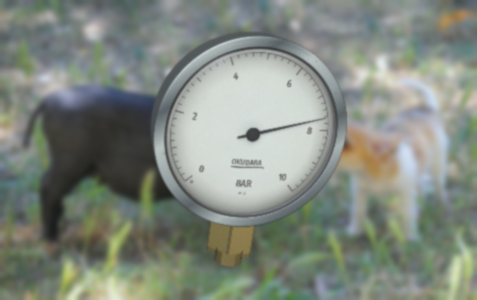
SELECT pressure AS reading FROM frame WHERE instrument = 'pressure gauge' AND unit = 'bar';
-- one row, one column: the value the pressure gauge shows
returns 7.6 bar
